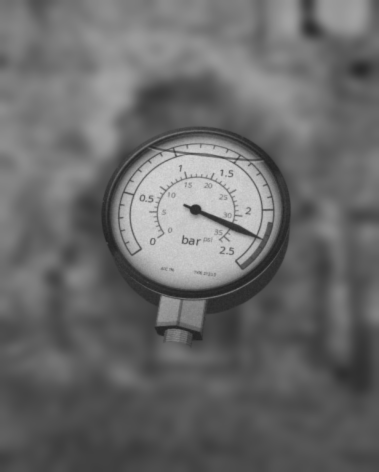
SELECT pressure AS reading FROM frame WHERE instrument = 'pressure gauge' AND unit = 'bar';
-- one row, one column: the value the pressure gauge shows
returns 2.25 bar
